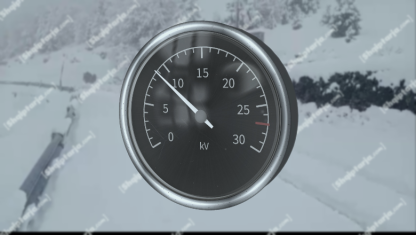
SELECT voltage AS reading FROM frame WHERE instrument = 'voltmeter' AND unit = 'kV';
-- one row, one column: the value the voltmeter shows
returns 9 kV
